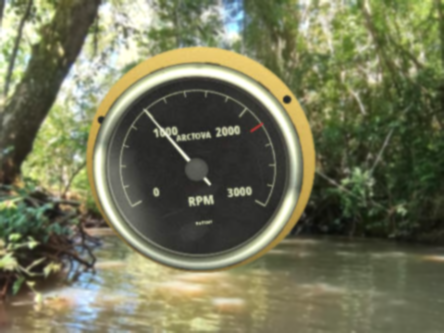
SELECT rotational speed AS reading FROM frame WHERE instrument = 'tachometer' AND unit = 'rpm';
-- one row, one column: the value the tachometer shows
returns 1000 rpm
